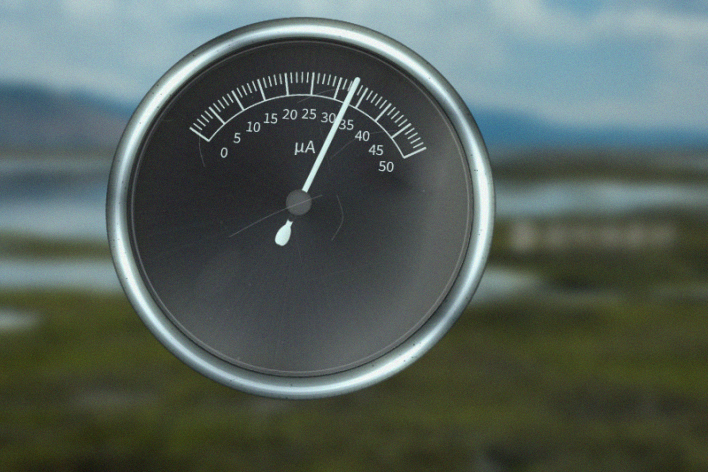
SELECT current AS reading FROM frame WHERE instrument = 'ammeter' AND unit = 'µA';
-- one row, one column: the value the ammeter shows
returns 33 µA
